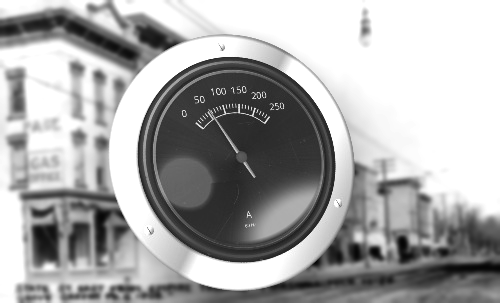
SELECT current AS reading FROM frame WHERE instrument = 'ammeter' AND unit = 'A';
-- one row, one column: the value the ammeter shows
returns 50 A
